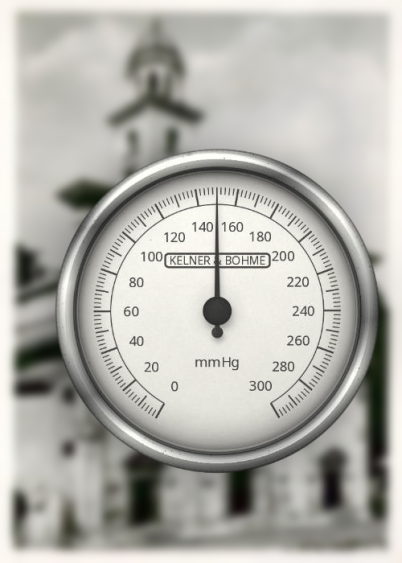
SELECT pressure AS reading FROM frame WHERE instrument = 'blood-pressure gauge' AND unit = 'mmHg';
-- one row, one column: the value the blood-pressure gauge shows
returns 150 mmHg
